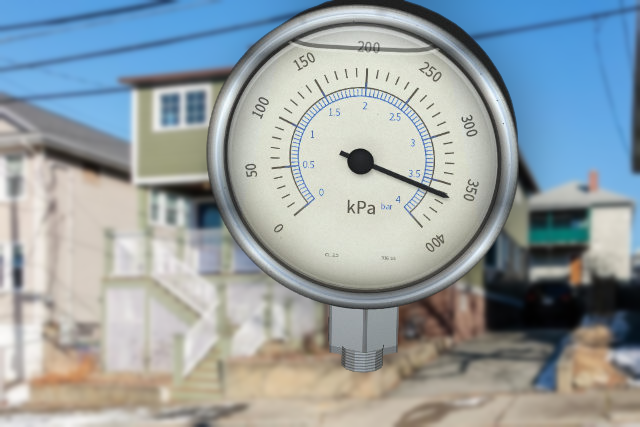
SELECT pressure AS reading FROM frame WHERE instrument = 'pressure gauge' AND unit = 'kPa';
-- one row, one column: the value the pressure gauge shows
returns 360 kPa
